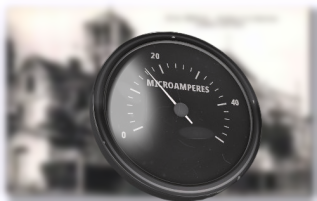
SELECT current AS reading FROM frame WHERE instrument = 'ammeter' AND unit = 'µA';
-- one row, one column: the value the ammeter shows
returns 16 µA
